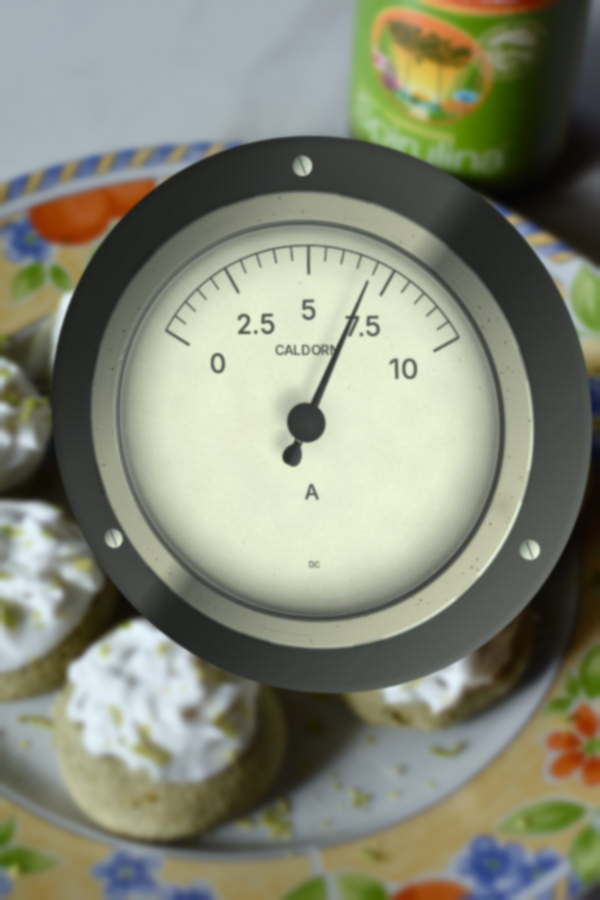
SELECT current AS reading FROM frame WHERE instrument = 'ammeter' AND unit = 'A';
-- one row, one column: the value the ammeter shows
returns 7 A
